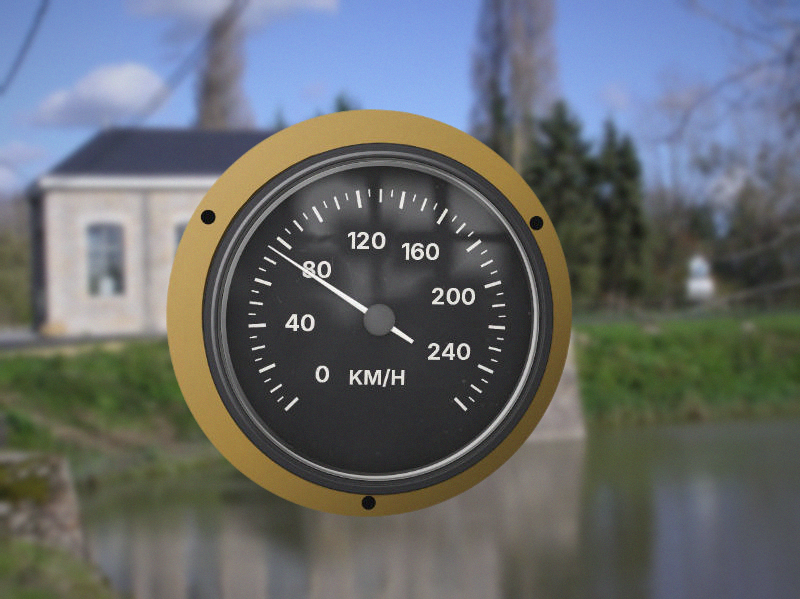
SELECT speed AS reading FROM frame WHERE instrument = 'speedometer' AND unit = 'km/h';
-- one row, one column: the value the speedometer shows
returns 75 km/h
